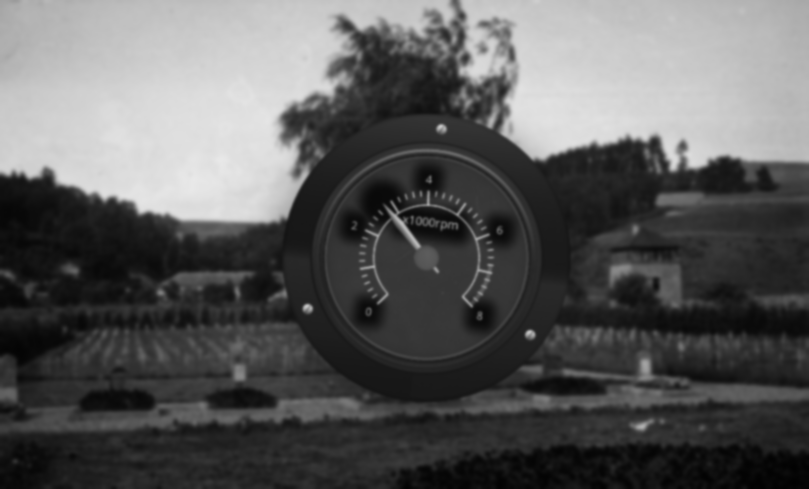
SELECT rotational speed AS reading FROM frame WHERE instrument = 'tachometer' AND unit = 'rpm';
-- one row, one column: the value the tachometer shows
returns 2800 rpm
